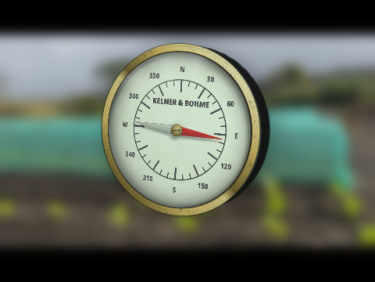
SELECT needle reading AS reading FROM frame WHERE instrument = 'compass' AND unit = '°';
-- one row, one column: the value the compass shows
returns 95 °
